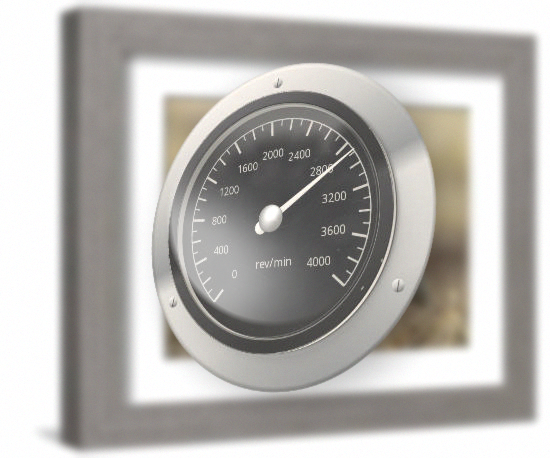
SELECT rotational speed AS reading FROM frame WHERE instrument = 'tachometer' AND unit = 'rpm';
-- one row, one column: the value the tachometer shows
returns 2900 rpm
